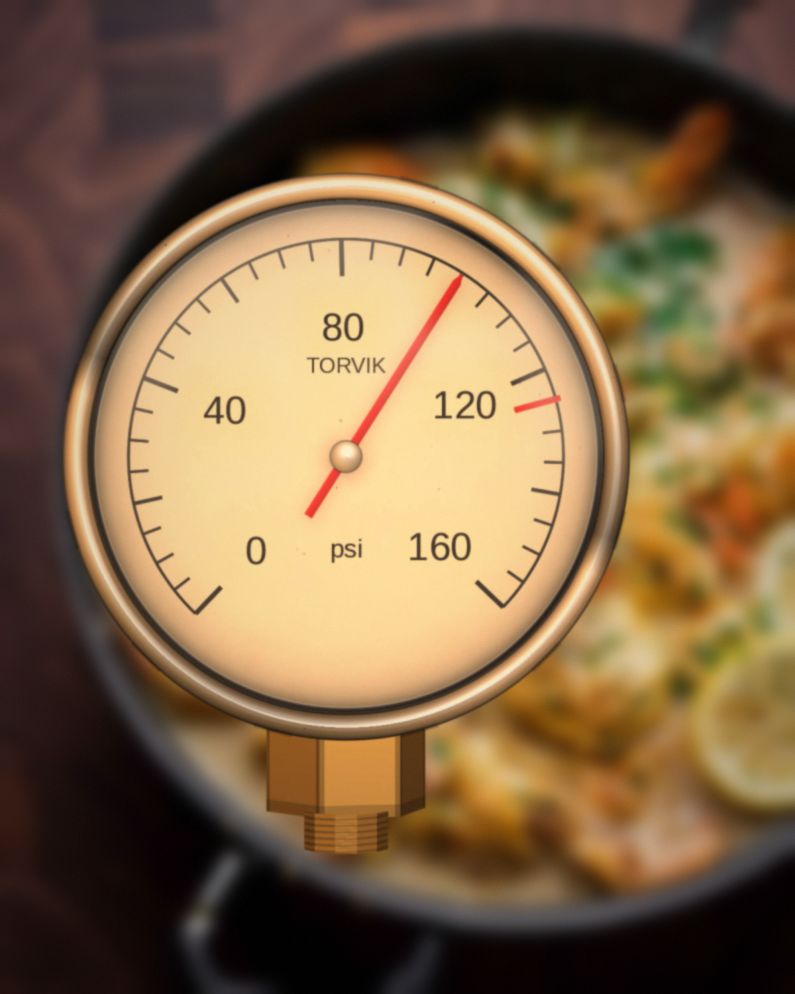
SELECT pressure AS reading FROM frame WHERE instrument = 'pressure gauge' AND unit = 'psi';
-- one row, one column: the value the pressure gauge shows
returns 100 psi
